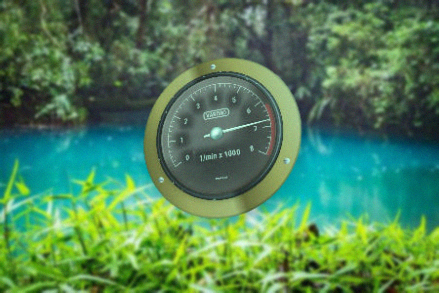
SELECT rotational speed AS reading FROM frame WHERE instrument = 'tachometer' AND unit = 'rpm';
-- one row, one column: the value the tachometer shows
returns 6800 rpm
